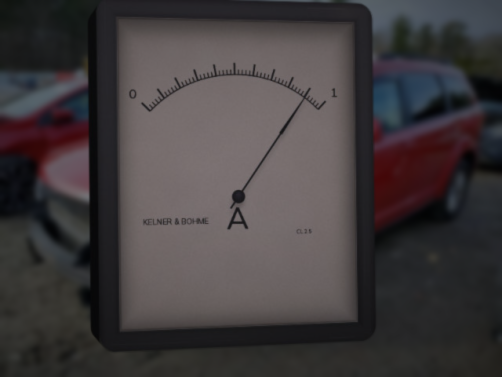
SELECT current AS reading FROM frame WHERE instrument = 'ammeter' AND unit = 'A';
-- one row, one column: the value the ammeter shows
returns 0.9 A
